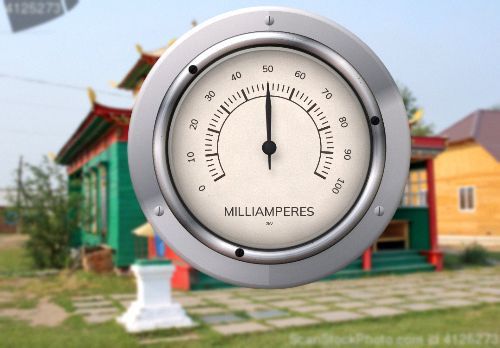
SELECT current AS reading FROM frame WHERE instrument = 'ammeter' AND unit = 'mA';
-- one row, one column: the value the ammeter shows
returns 50 mA
